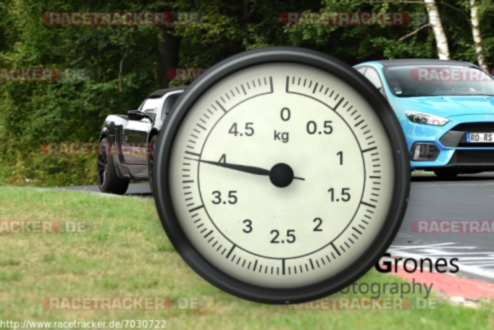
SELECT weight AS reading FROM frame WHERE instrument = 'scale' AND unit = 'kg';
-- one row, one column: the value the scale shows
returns 3.95 kg
